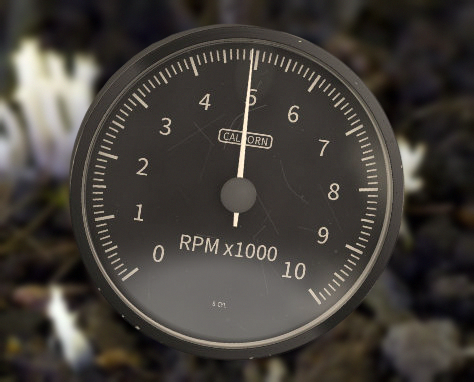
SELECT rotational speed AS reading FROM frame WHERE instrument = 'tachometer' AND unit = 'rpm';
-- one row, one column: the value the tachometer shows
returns 4900 rpm
